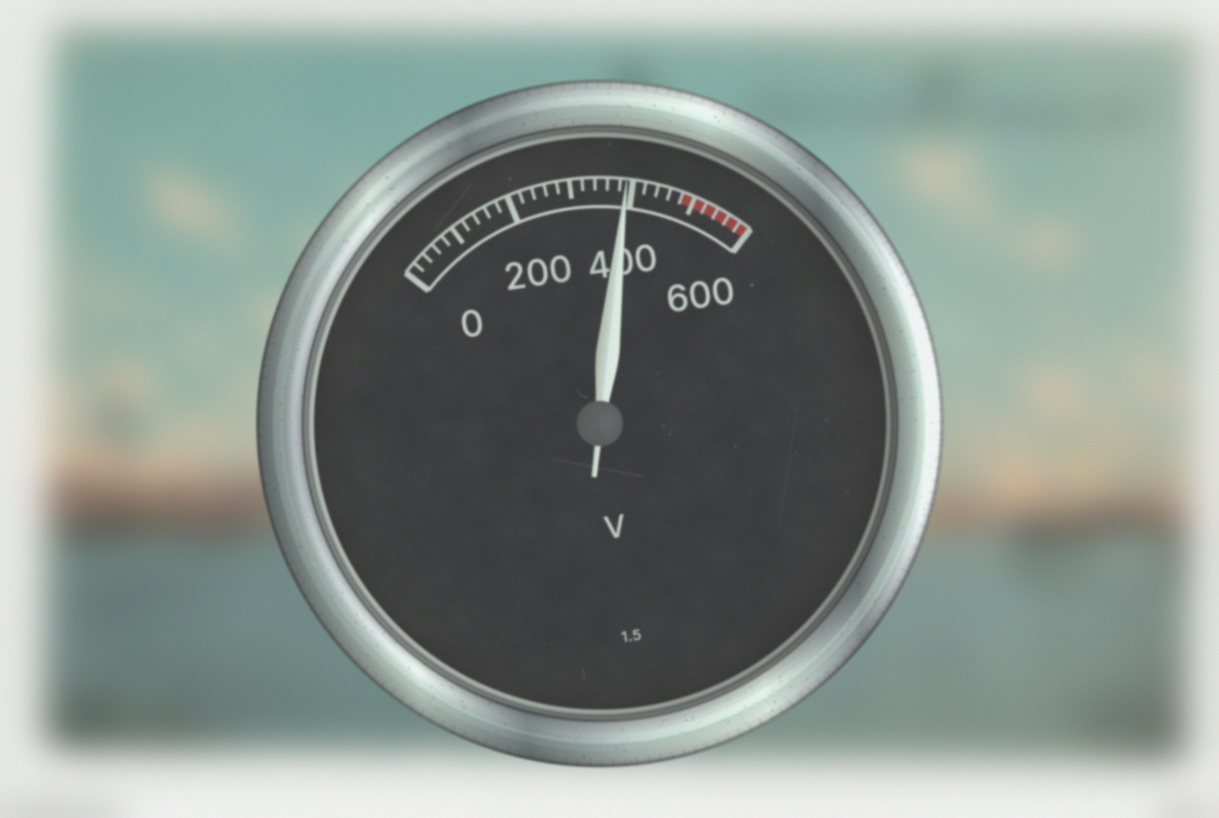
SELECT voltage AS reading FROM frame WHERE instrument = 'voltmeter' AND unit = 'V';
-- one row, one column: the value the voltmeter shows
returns 390 V
